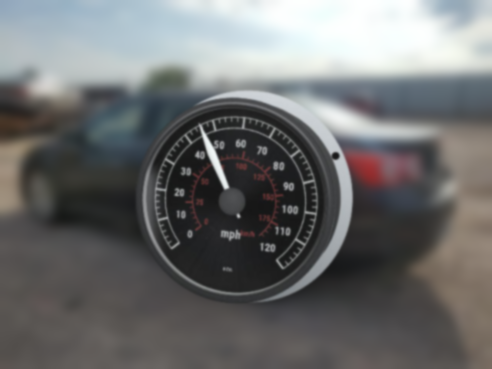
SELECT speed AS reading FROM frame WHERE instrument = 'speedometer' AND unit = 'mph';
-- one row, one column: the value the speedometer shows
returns 46 mph
